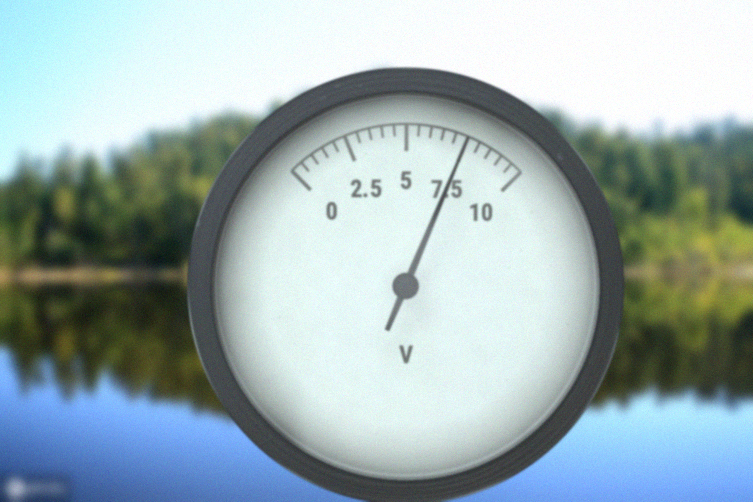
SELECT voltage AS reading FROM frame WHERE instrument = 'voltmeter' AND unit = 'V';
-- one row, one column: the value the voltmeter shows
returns 7.5 V
